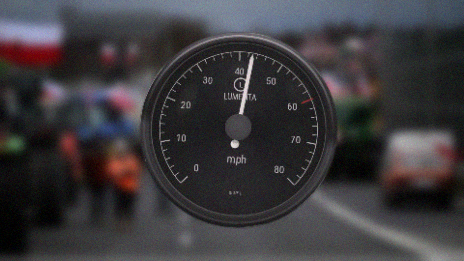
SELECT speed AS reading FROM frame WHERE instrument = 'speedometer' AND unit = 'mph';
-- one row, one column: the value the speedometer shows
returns 43 mph
